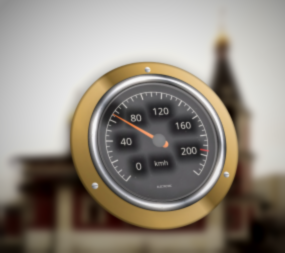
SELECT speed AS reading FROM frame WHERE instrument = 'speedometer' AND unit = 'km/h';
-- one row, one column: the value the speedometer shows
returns 65 km/h
